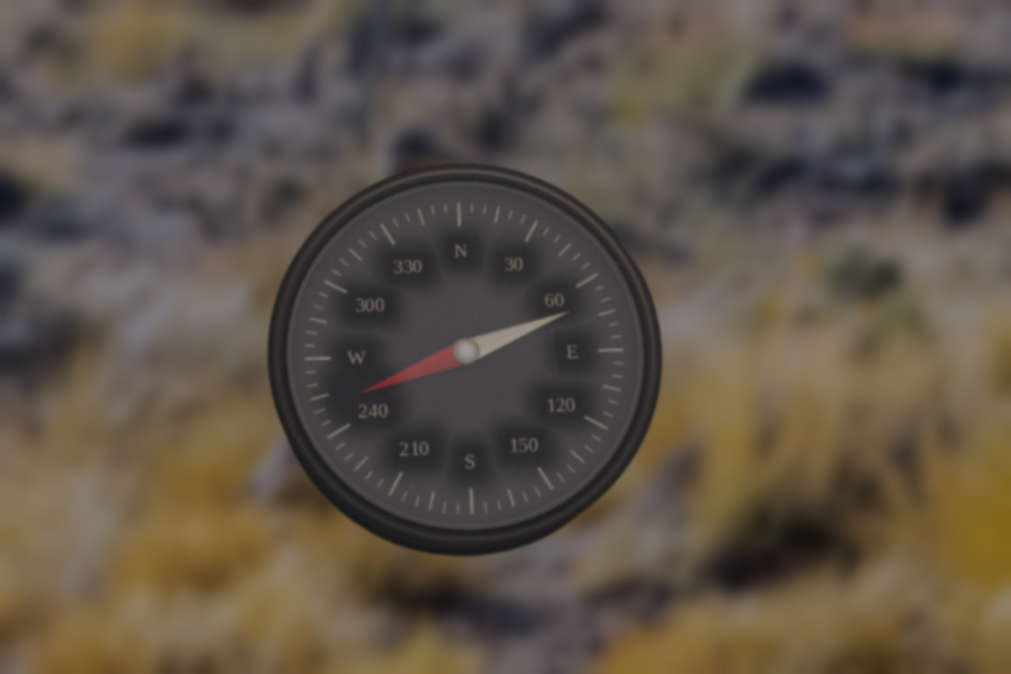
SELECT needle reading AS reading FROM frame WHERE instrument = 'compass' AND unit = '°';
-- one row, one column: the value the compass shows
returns 250 °
